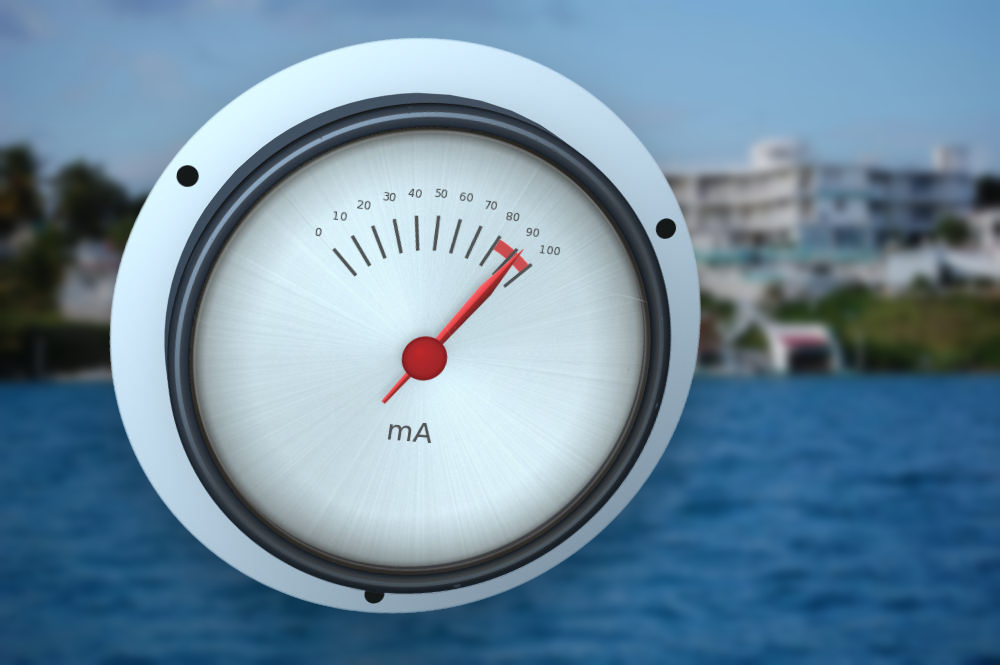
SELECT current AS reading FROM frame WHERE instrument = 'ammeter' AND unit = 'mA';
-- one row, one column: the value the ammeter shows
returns 90 mA
